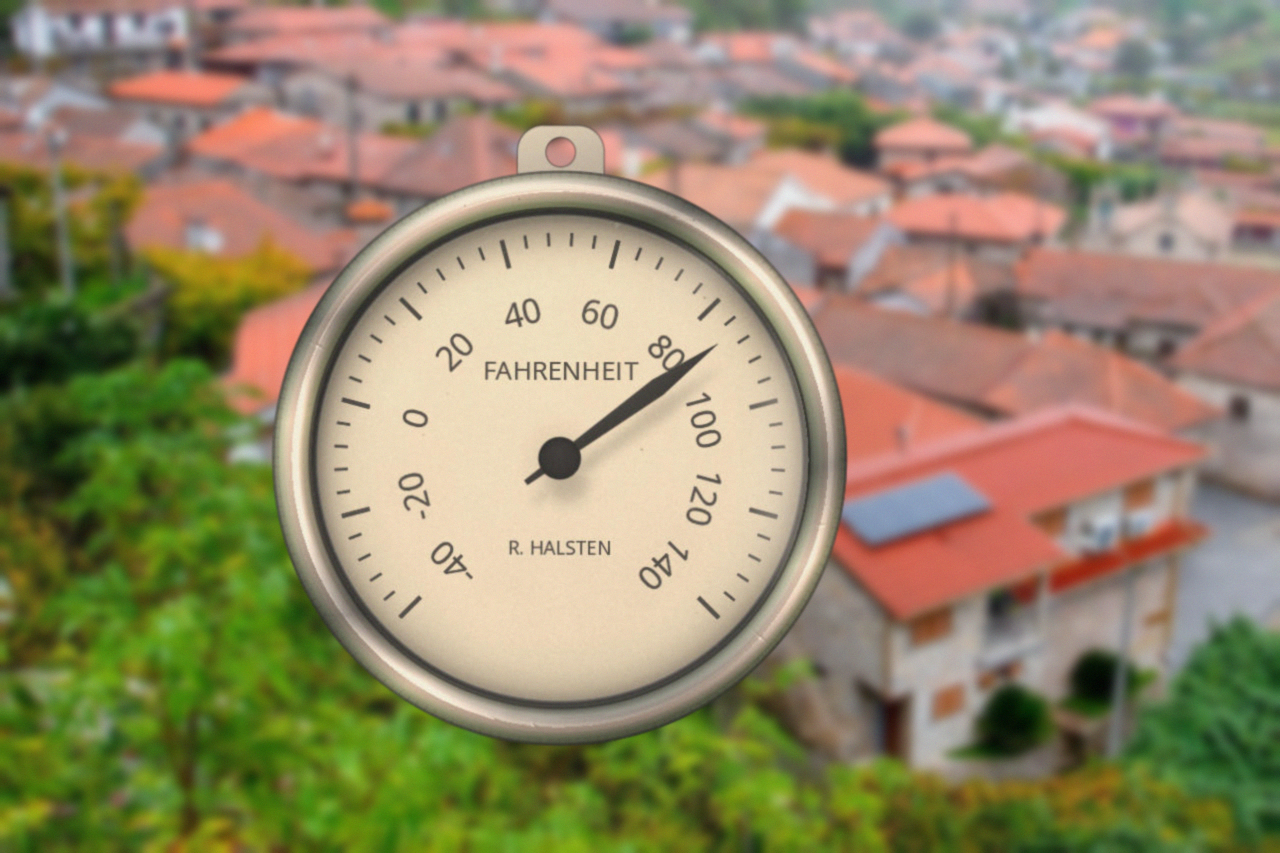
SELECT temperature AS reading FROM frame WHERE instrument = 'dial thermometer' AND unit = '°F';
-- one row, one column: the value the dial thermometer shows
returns 86 °F
